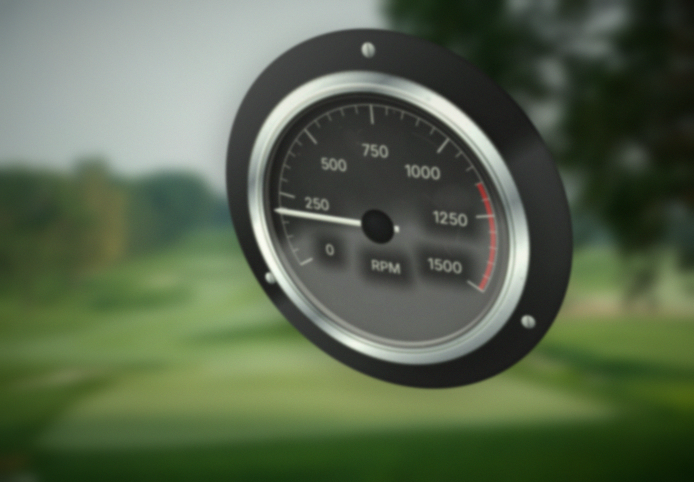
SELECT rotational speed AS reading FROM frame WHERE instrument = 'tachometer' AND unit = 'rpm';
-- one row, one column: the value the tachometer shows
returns 200 rpm
